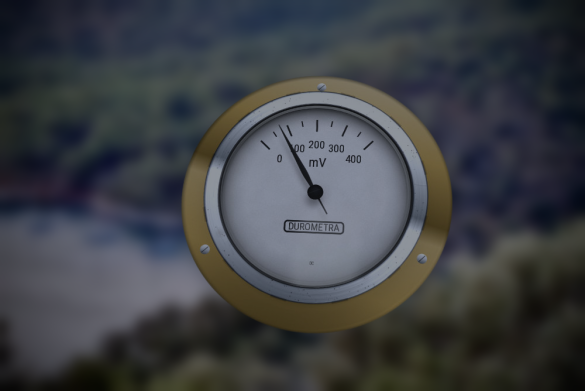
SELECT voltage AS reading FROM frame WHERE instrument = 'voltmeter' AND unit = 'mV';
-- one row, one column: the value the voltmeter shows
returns 75 mV
